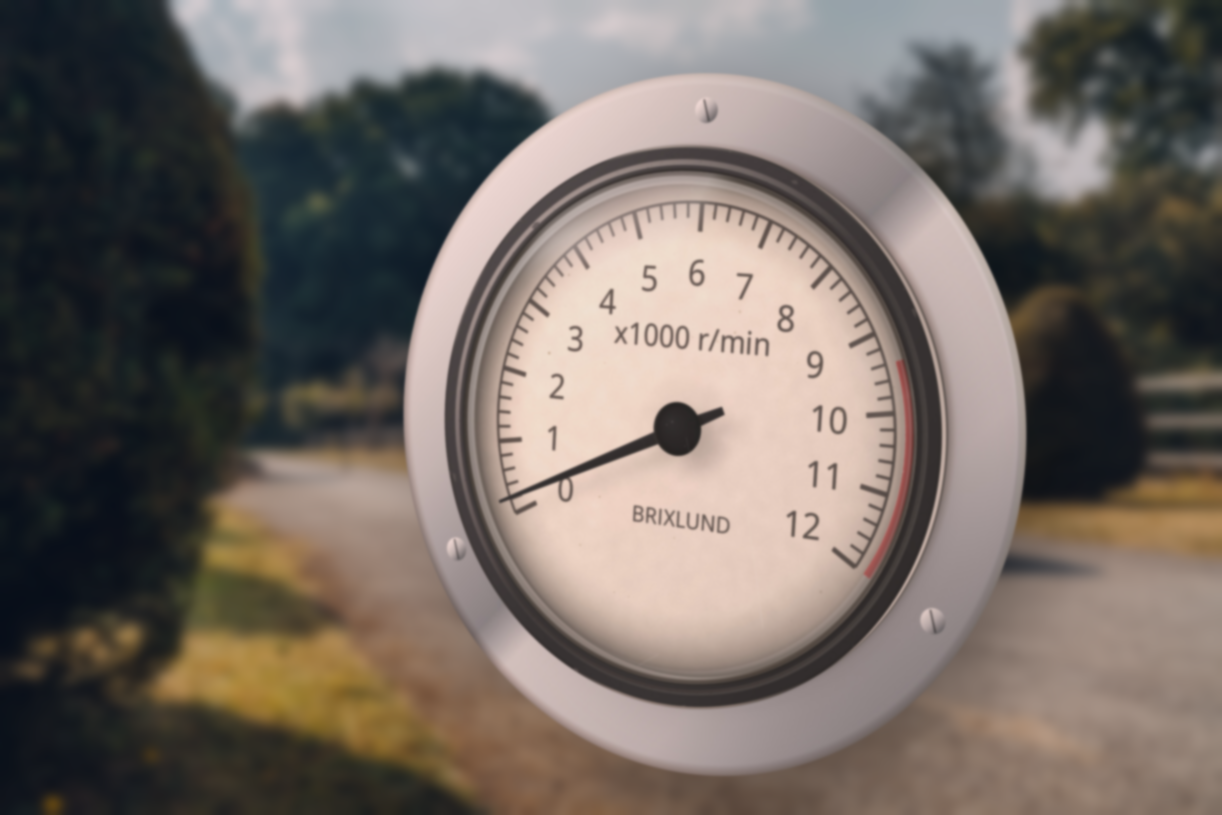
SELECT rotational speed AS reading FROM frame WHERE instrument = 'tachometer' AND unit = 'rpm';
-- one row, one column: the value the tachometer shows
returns 200 rpm
